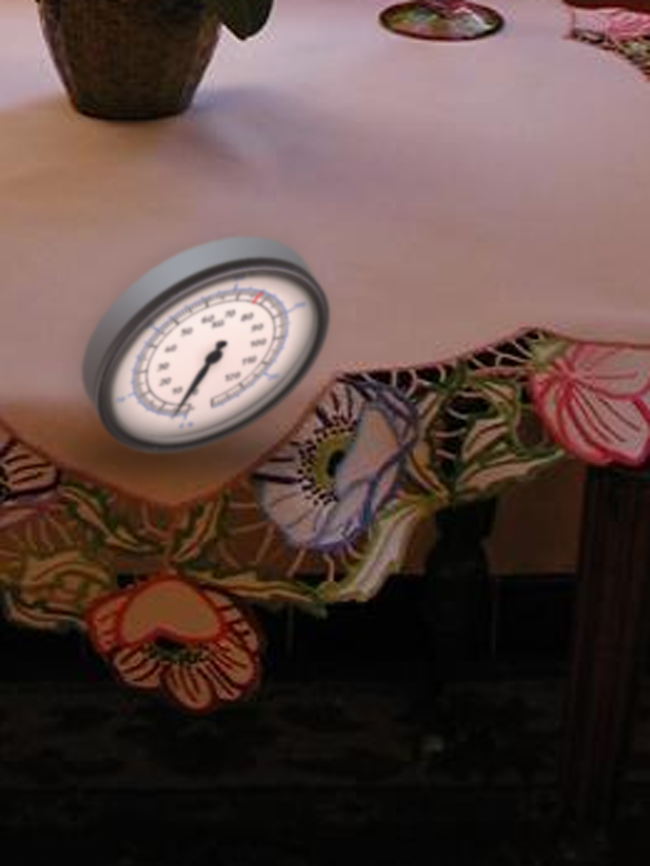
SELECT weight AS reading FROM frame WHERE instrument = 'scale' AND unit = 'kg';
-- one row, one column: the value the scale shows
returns 5 kg
